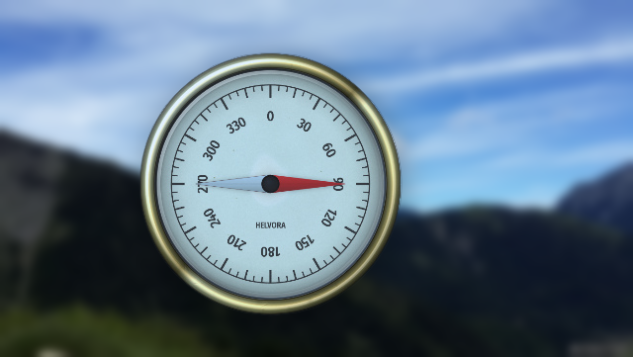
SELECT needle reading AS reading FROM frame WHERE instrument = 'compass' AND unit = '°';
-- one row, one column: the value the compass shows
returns 90 °
